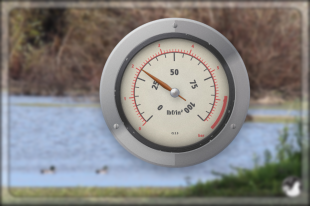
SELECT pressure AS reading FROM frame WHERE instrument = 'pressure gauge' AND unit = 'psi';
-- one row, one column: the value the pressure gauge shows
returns 30 psi
